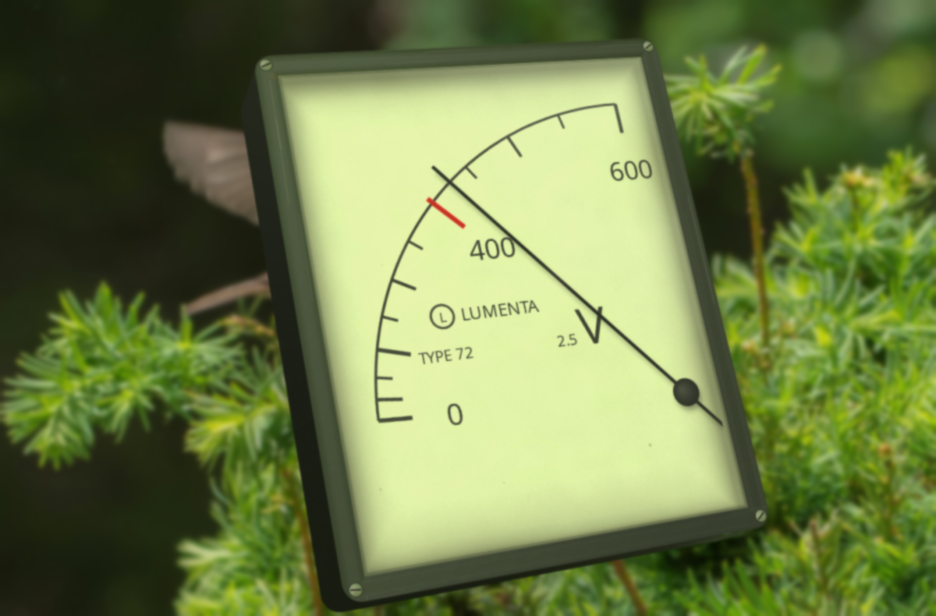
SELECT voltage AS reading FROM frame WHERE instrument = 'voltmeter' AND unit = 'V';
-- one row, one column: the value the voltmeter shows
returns 425 V
